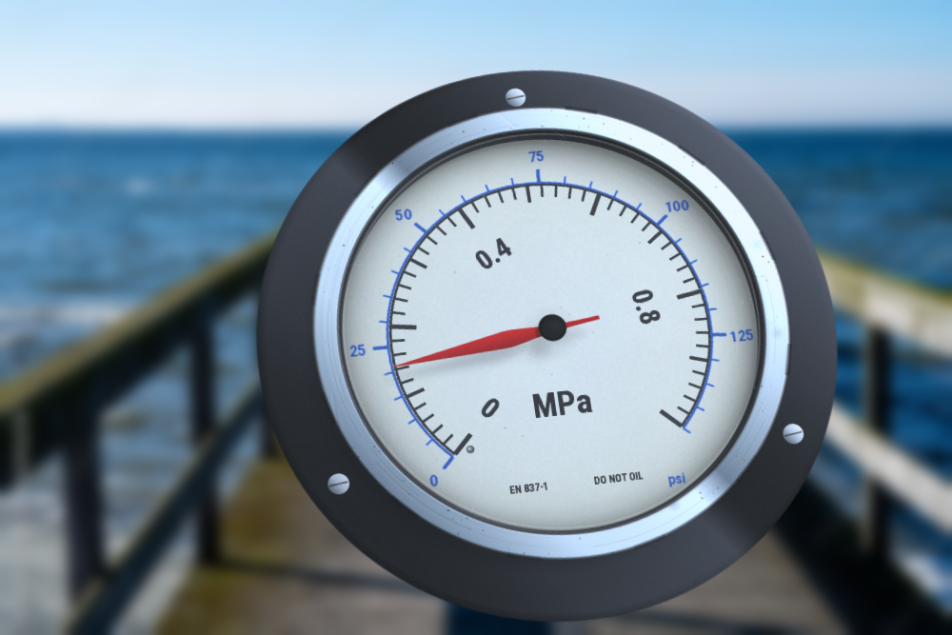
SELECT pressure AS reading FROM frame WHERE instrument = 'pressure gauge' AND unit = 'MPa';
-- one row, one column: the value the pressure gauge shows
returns 0.14 MPa
